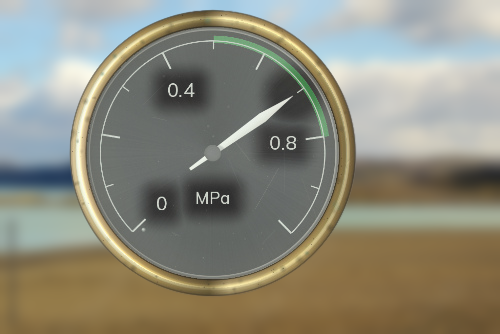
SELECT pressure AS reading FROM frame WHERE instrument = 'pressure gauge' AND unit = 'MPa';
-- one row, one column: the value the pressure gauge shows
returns 0.7 MPa
